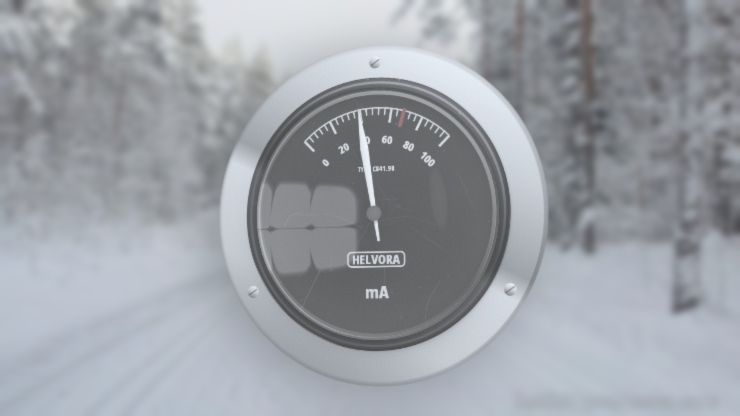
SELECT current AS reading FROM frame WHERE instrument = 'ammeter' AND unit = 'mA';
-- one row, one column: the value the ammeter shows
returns 40 mA
